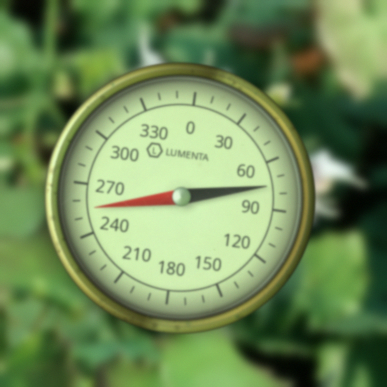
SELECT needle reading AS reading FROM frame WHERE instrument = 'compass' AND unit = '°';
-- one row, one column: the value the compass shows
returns 255 °
